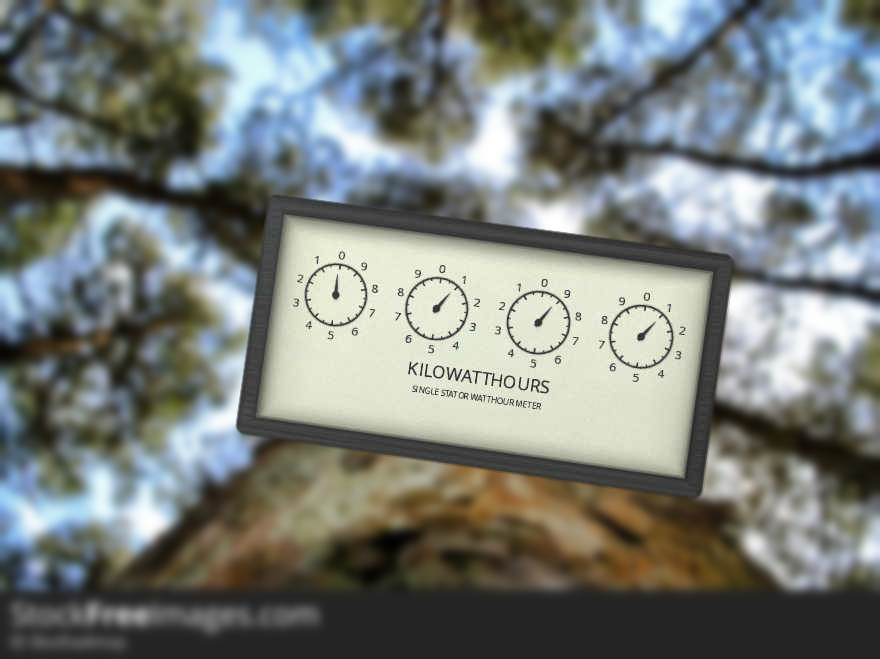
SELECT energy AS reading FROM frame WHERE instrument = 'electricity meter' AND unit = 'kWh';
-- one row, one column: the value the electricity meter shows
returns 91 kWh
